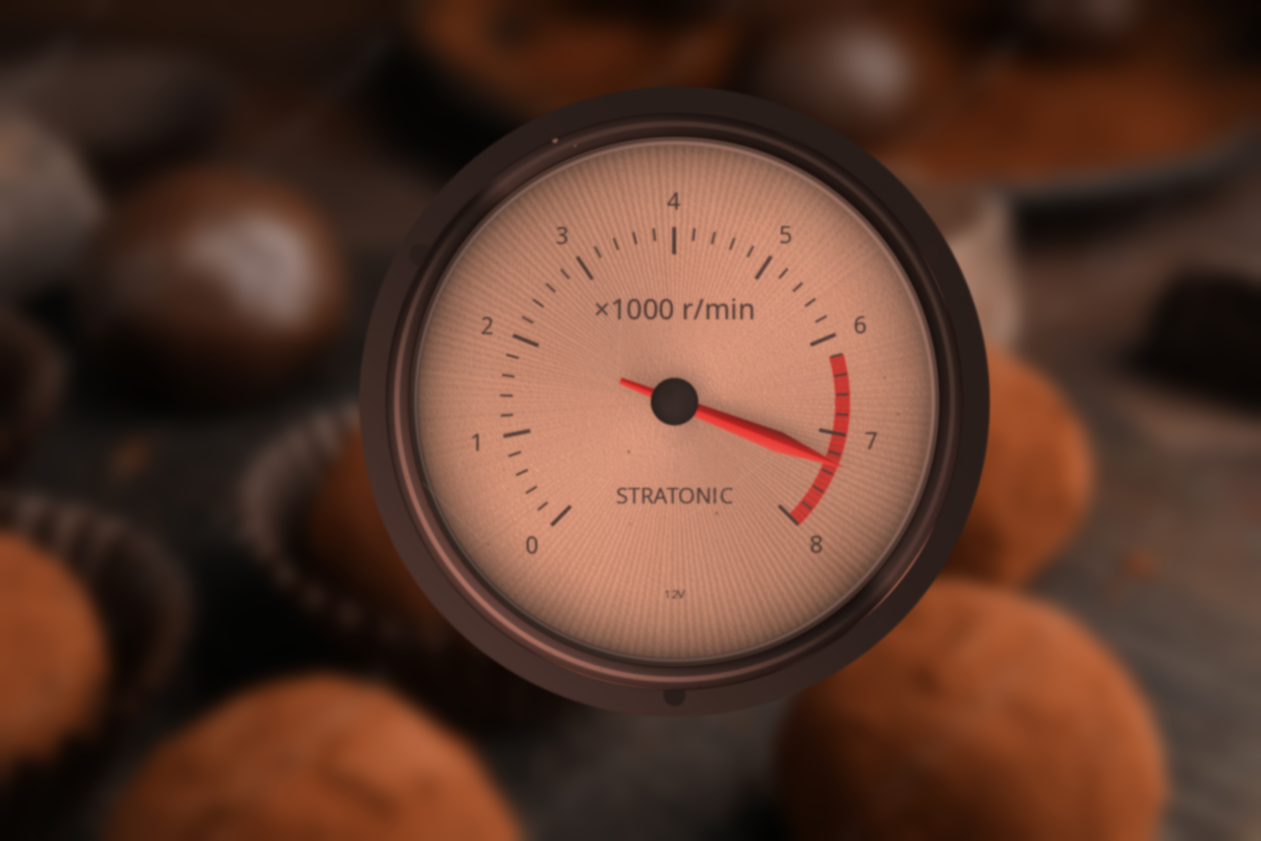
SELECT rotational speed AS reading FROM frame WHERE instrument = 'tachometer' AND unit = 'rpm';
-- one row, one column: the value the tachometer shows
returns 7300 rpm
